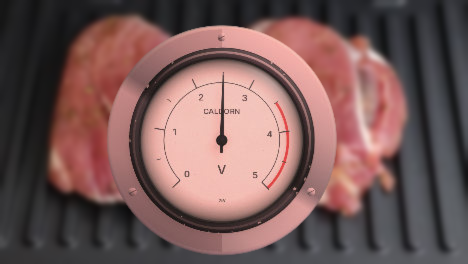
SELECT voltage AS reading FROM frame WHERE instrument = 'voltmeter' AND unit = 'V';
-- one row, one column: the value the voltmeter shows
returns 2.5 V
